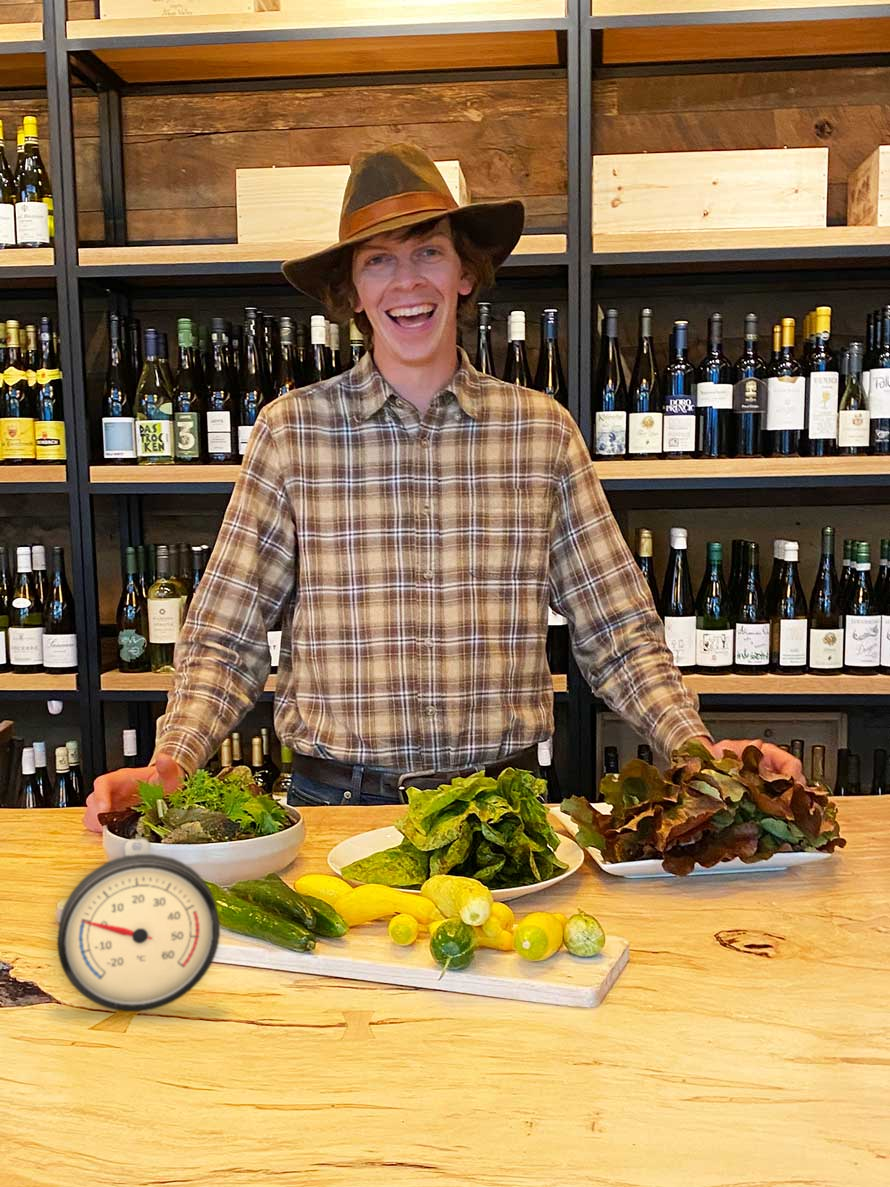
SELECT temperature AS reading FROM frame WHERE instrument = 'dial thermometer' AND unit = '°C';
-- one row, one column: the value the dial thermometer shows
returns 0 °C
